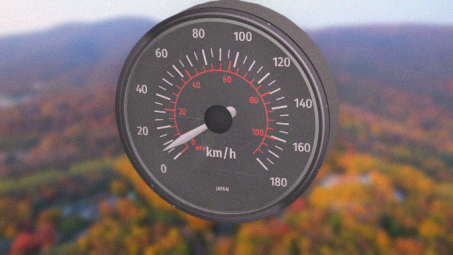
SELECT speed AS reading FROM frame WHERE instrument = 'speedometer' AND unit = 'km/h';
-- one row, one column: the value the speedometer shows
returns 7.5 km/h
